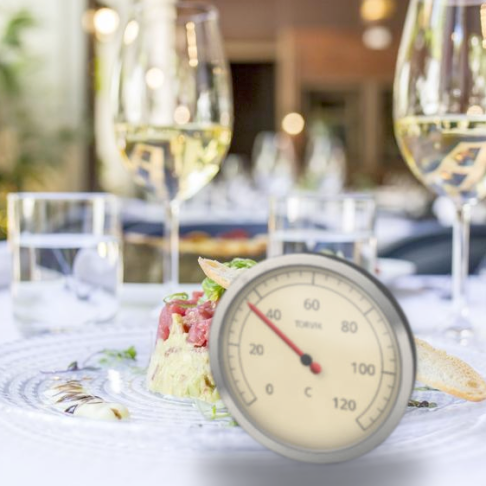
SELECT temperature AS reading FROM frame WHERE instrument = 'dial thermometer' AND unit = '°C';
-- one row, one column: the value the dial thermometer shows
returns 36 °C
